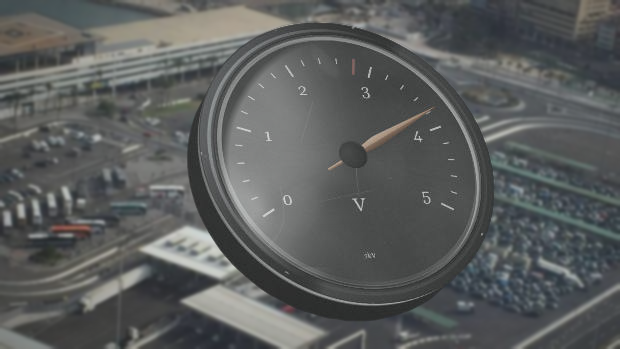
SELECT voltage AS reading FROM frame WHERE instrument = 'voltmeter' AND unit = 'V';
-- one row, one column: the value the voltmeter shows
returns 3.8 V
